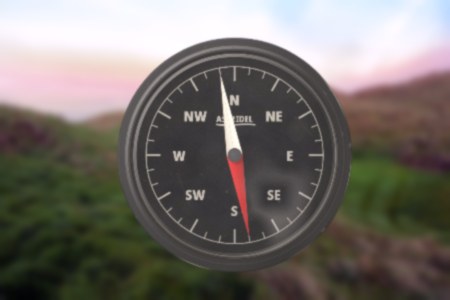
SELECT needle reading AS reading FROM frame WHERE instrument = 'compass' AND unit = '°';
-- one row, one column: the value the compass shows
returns 170 °
